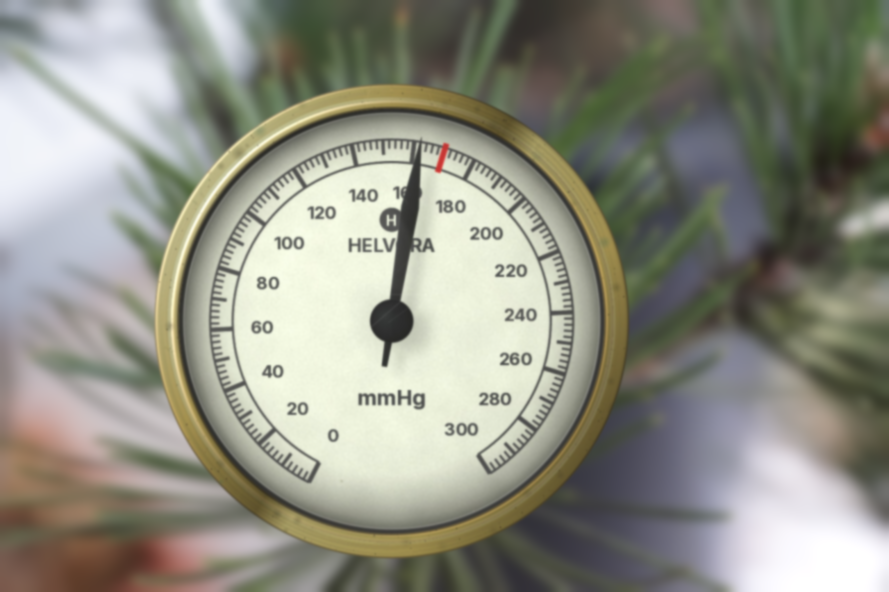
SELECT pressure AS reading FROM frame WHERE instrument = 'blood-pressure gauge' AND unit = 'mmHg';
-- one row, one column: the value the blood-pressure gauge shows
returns 162 mmHg
